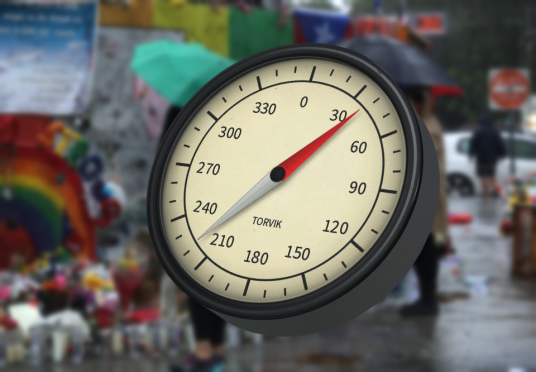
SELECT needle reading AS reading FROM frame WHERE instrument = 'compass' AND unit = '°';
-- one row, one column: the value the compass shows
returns 40 °
